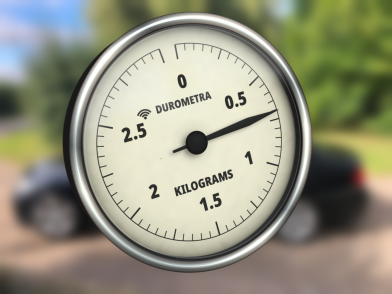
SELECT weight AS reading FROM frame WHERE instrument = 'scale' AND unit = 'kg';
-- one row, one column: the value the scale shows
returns 0.7 kg
